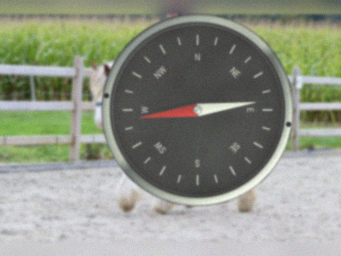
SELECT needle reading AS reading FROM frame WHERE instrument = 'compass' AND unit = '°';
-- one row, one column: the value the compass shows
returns 262.5 °
